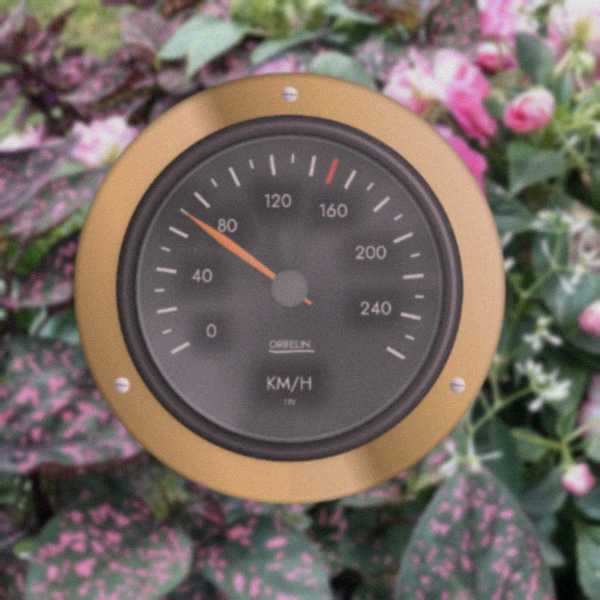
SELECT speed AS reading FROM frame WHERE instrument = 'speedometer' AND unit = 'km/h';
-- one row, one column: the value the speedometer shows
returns 70 km/h
